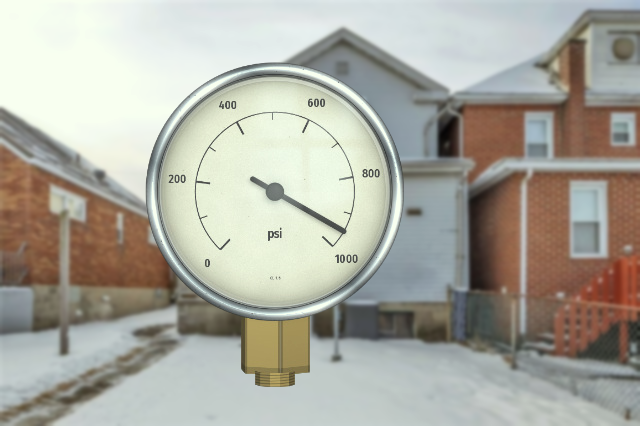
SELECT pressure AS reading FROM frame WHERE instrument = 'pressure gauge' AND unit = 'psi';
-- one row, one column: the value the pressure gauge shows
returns 950 psi
